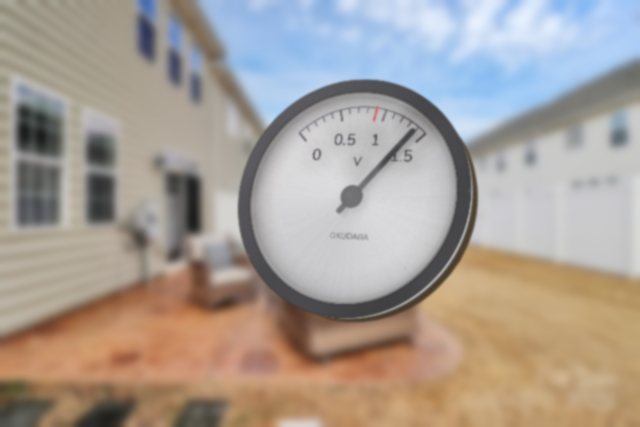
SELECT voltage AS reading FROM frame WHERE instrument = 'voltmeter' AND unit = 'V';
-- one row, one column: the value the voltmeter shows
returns 1.4 V
